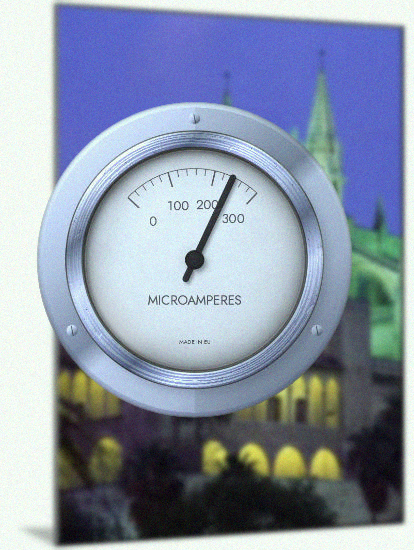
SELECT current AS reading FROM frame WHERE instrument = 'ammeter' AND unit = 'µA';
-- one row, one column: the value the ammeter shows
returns 240 µA
